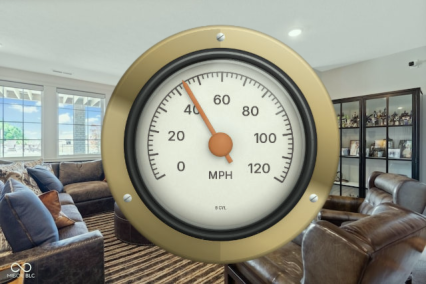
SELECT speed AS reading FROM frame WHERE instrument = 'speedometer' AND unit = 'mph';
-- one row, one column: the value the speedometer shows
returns 44 mph
